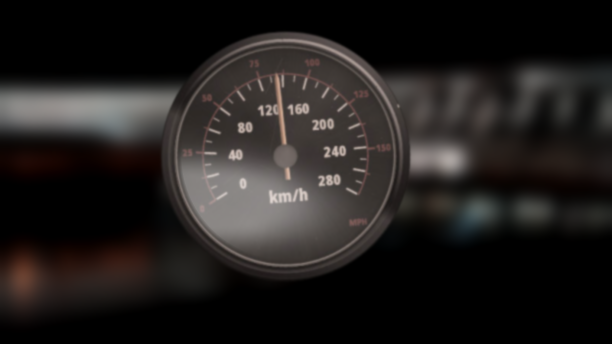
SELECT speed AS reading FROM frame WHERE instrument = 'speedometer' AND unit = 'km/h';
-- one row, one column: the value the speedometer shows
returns 135 km/h
